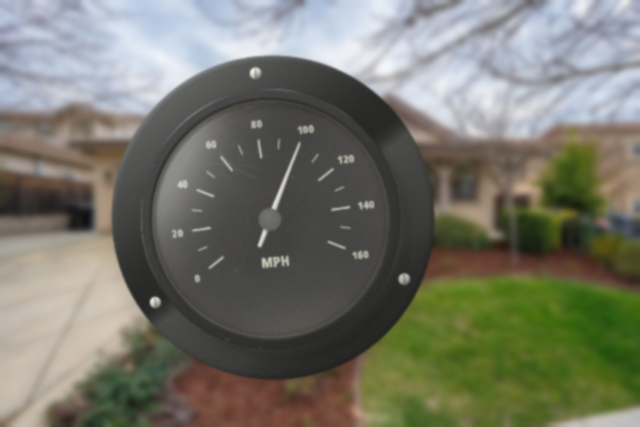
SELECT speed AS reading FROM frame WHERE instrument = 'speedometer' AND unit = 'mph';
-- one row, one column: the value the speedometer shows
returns 100 mph
